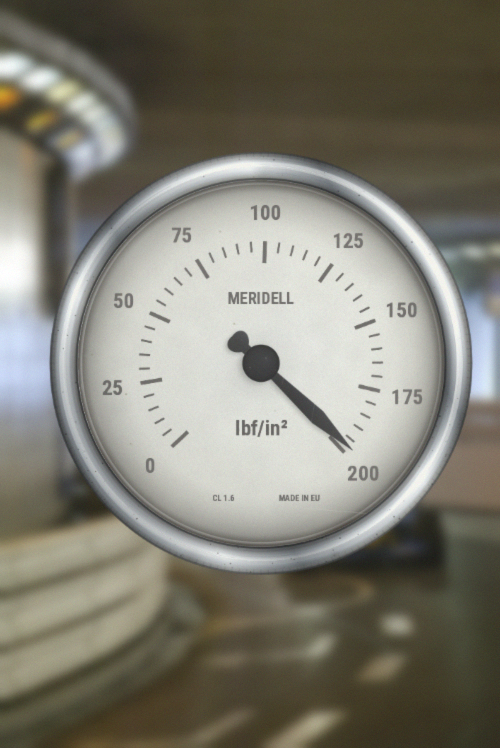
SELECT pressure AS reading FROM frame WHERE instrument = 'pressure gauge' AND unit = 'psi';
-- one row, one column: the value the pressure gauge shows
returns 197.5 psi
